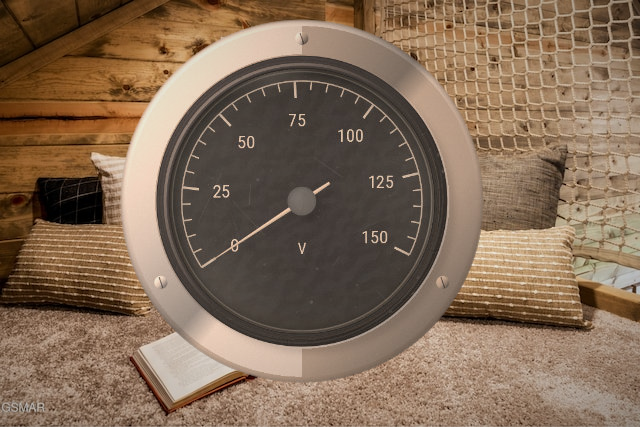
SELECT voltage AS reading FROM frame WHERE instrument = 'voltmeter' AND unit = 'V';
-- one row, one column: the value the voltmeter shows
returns 0 V
